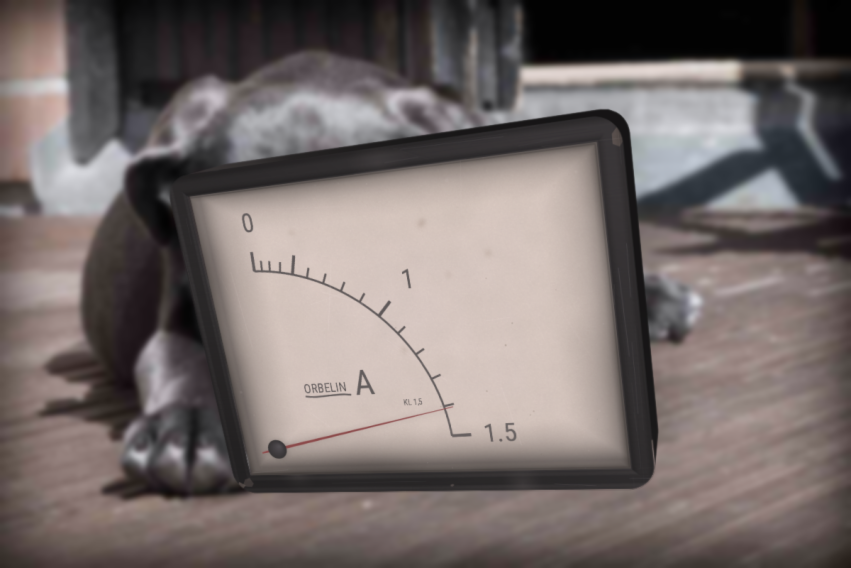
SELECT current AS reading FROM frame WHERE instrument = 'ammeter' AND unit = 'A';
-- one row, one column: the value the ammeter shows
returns 1.4 A
